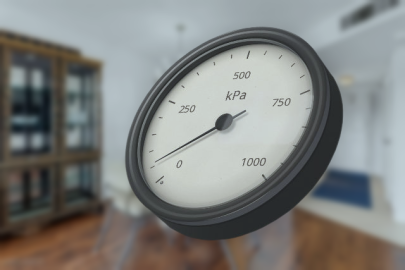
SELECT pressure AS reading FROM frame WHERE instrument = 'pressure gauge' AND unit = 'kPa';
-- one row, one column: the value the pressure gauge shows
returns 50 kPa
